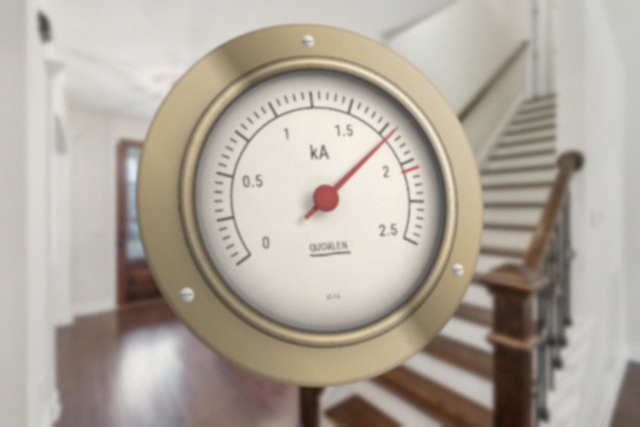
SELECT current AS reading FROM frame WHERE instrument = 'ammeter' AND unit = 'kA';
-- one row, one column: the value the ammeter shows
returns 1.8 kA
